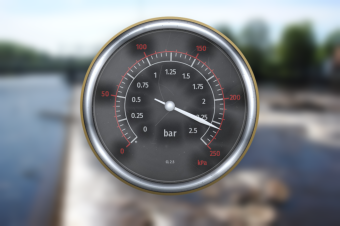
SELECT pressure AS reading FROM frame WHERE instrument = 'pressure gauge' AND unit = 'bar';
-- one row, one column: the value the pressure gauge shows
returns 2.3 bar
